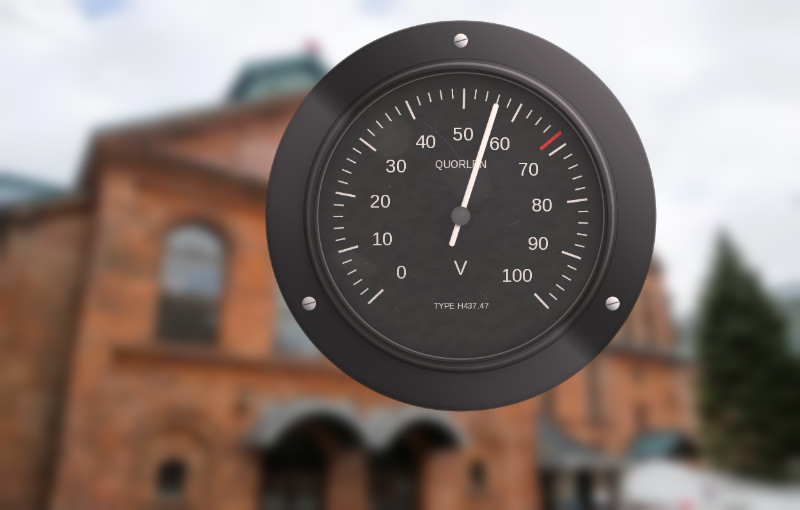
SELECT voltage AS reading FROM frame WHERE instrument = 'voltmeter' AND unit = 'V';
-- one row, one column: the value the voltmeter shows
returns 56 V
